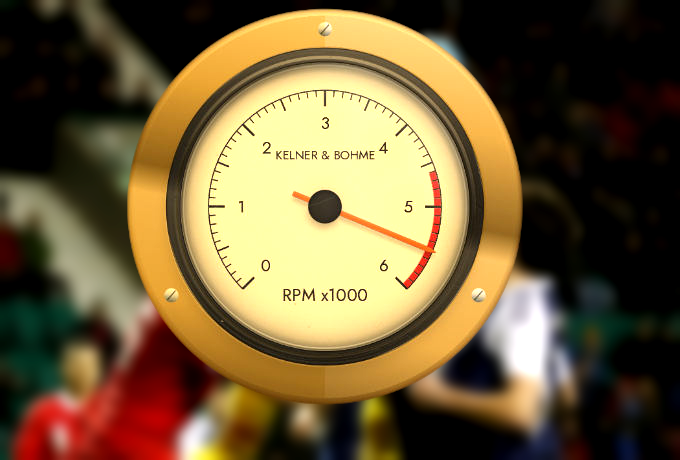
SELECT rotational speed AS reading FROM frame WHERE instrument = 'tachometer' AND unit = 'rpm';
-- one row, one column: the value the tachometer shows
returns 5500 rpm
